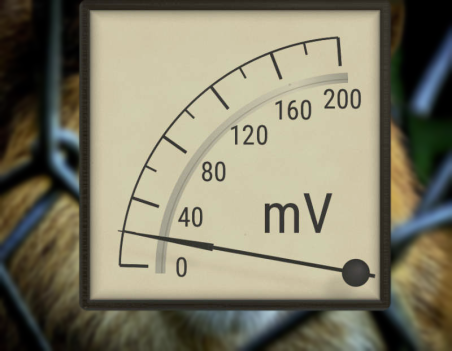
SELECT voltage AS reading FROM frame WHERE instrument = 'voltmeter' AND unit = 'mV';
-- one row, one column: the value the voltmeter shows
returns 20 mV
